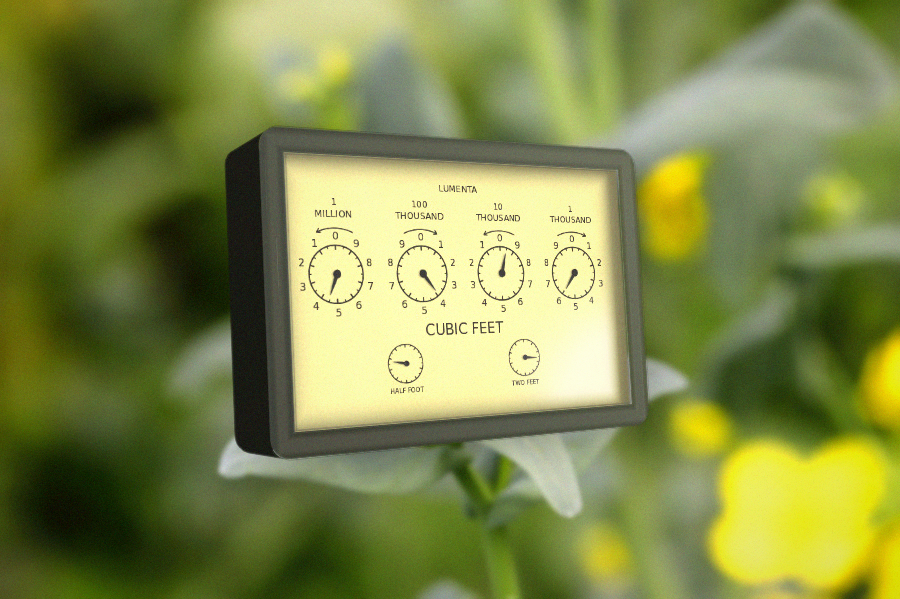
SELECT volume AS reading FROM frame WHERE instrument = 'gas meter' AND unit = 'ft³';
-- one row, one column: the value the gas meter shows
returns 439600 ft³
